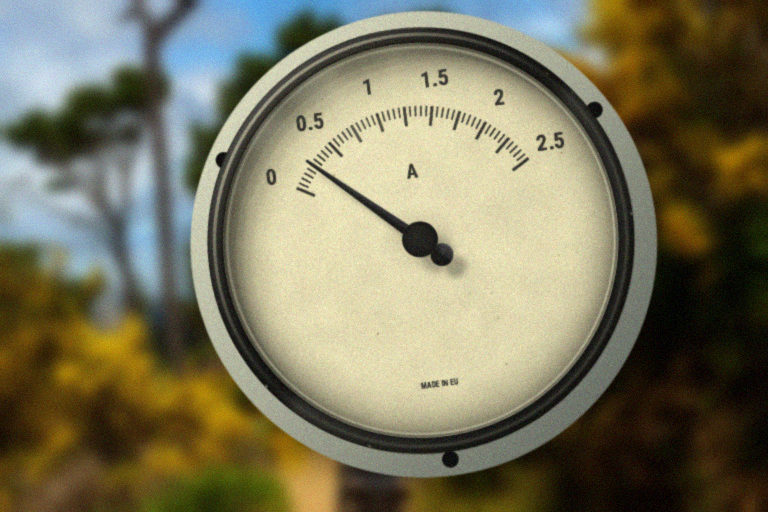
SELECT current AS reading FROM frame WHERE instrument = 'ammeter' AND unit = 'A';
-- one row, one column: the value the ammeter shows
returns 0.25 A
